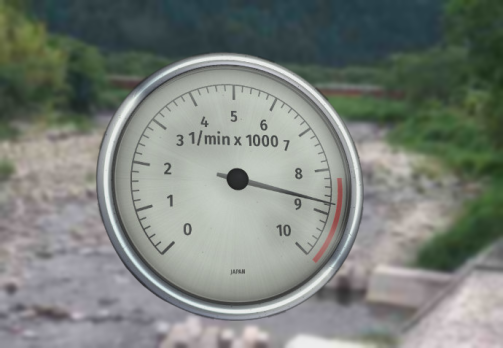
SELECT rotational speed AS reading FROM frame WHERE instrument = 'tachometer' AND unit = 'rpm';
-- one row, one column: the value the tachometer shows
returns 8800 rpm
